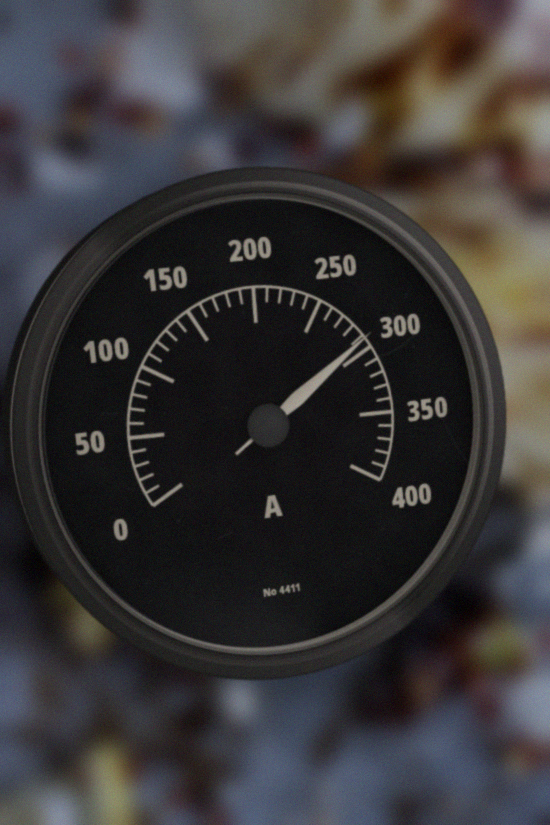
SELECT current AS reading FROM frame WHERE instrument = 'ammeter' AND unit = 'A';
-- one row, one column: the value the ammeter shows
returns 290 A
